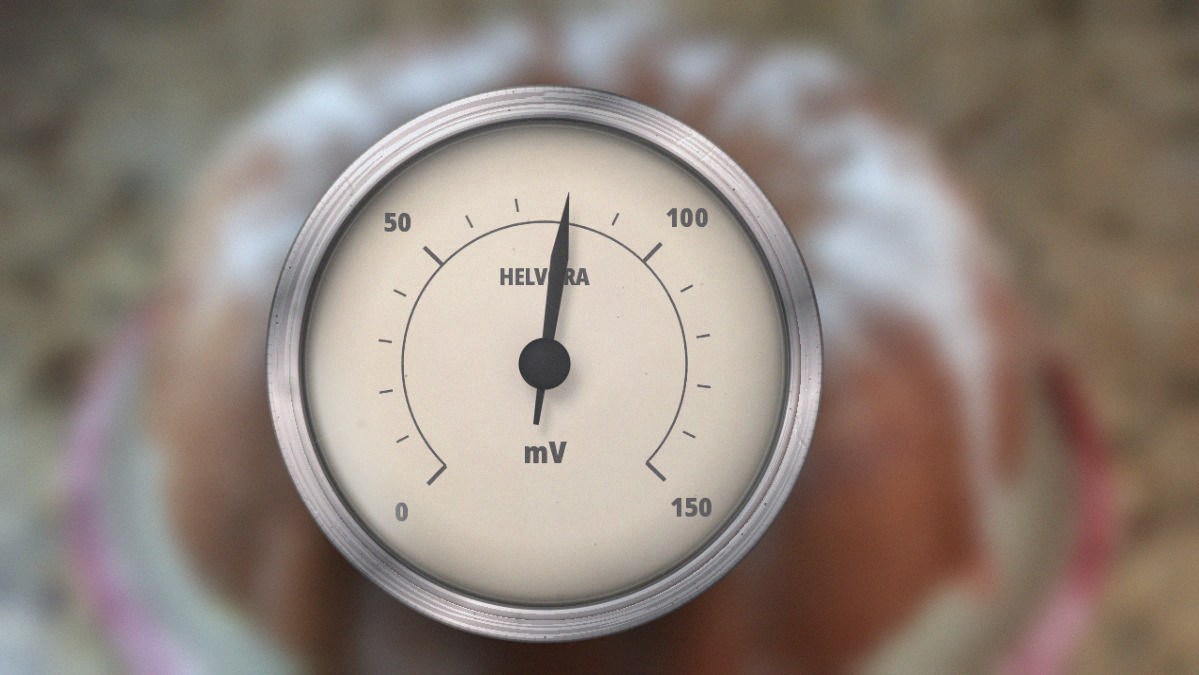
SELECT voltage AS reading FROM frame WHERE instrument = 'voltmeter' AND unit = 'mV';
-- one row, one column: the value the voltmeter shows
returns 80 mV
